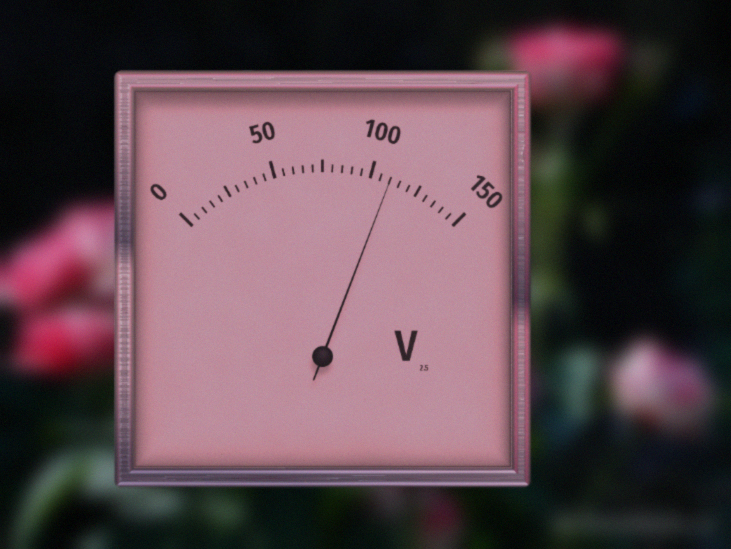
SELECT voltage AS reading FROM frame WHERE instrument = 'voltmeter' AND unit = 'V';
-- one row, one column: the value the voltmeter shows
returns 110 V
